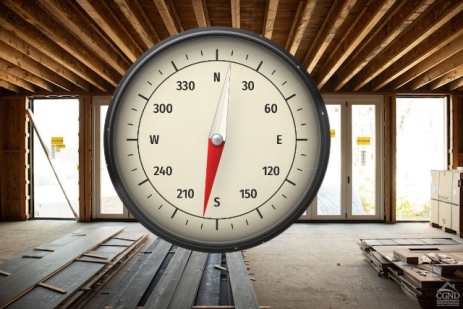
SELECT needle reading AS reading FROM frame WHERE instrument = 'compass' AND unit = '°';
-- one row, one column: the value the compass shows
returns 190 °
